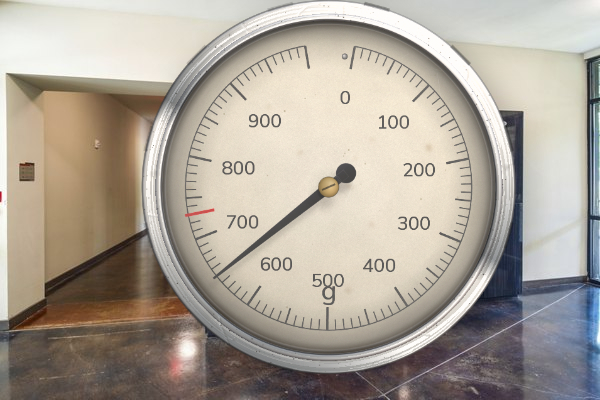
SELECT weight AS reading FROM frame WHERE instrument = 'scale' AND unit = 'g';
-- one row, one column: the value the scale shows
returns 650 g
